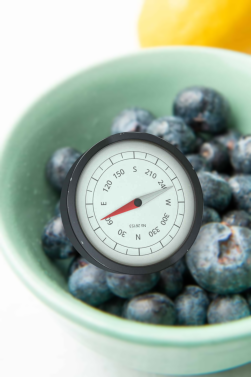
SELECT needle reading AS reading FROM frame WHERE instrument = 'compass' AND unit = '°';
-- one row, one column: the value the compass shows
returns 67.5 °
